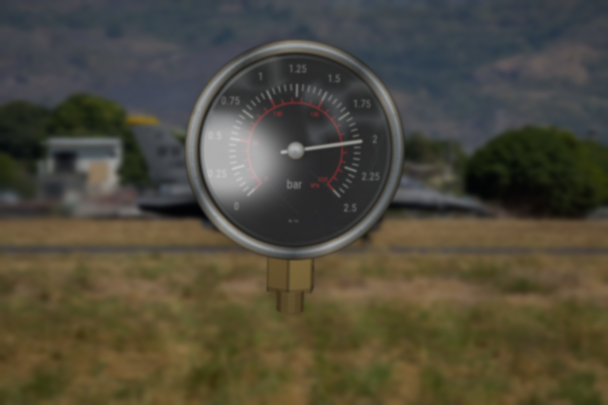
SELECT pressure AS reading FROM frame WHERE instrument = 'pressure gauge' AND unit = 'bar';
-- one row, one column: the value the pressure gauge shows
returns 2 bar
